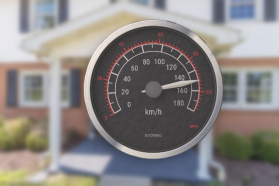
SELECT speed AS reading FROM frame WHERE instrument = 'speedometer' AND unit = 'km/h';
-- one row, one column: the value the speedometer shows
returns 150 km/h
